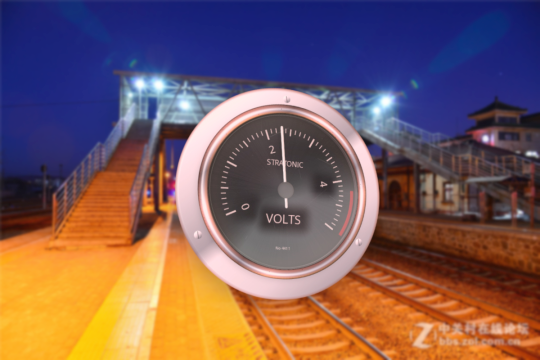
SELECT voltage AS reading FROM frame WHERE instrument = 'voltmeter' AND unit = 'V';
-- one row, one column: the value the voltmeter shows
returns 2.3 V
